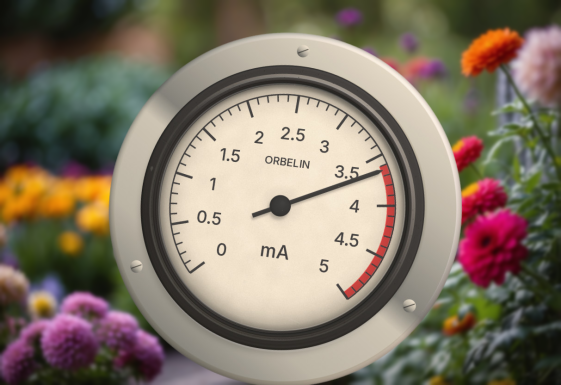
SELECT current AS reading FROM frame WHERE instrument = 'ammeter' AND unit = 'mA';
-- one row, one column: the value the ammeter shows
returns 3.65 mA
